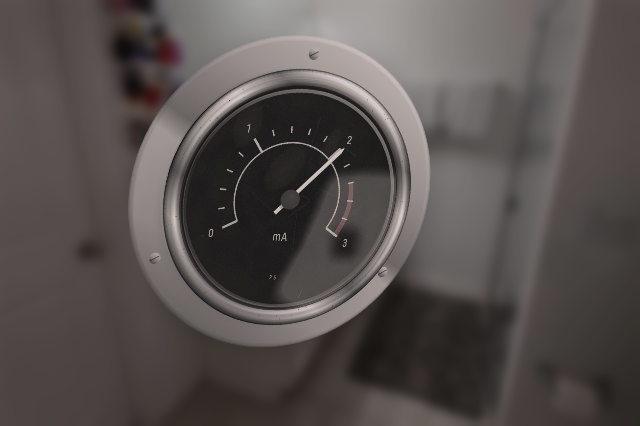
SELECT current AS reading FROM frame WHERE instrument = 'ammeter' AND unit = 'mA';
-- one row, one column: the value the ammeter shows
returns 2 mA
